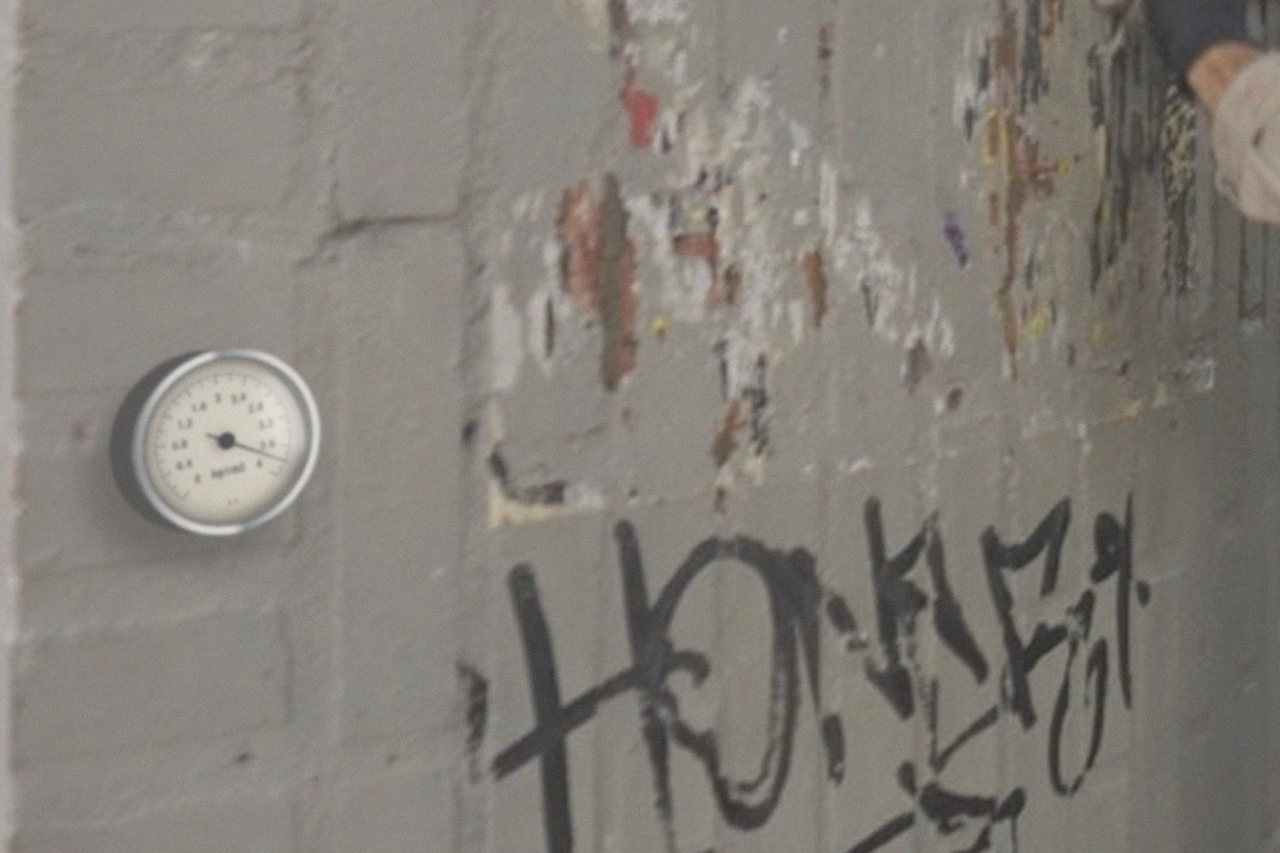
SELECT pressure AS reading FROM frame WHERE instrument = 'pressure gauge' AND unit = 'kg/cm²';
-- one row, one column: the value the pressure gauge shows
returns 3.8 kg/cm²
